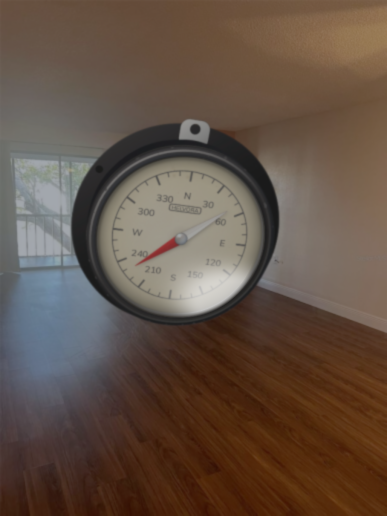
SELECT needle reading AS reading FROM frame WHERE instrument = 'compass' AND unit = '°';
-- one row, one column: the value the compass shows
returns 230 °
